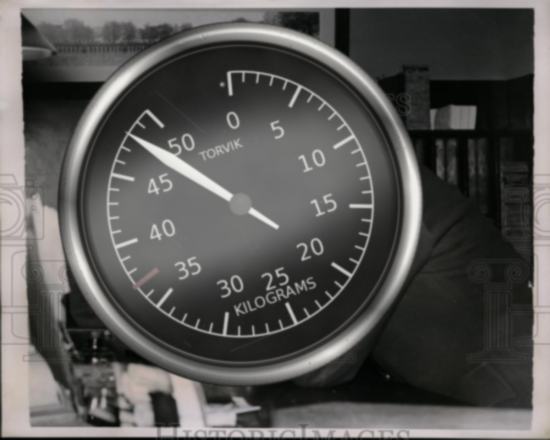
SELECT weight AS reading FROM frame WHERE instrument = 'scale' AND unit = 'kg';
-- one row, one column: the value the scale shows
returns 48 kg
